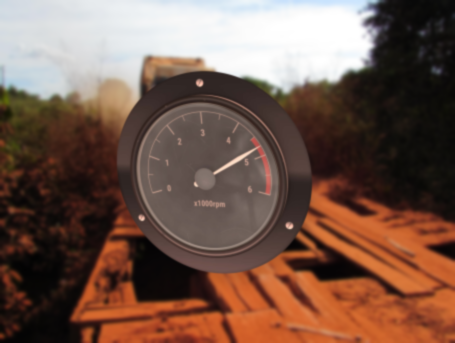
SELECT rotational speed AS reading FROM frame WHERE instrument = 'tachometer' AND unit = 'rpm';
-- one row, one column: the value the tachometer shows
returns 4750 rpm
